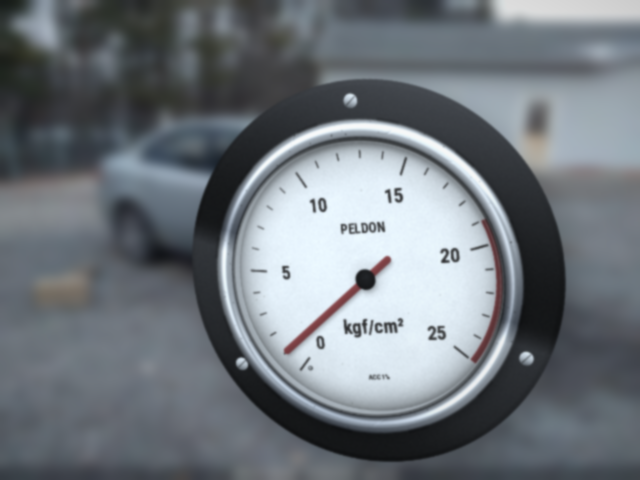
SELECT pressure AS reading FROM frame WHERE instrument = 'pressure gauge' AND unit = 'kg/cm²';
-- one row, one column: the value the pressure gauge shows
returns 1 kg/cm²
